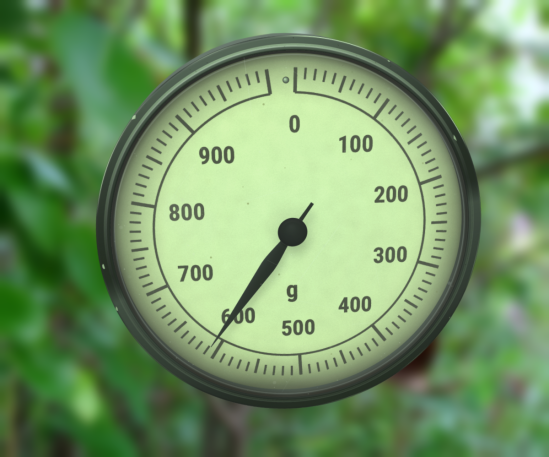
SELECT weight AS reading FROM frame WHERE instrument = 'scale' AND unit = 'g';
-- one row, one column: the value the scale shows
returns 610 g
